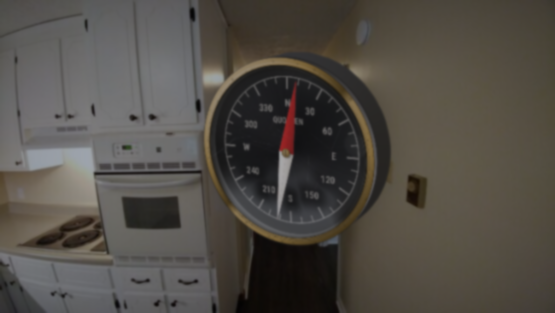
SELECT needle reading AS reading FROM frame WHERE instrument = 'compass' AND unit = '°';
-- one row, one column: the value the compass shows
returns 10 °
